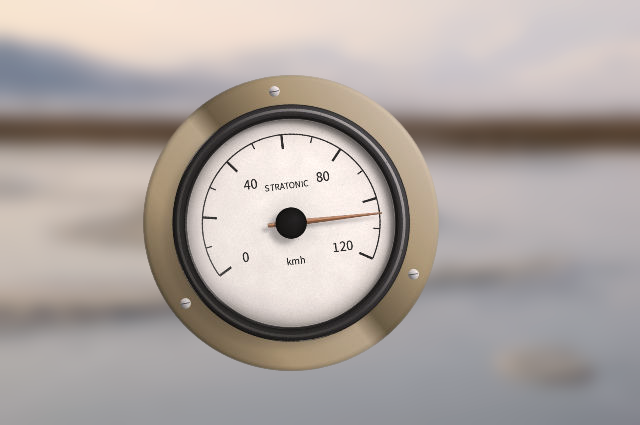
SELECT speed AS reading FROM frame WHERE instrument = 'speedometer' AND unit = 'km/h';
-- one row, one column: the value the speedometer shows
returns 105 km/h
